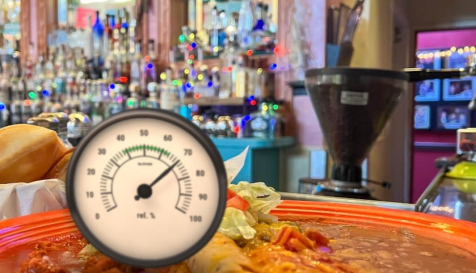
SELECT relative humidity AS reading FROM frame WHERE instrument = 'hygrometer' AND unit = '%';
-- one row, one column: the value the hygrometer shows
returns 70 %
